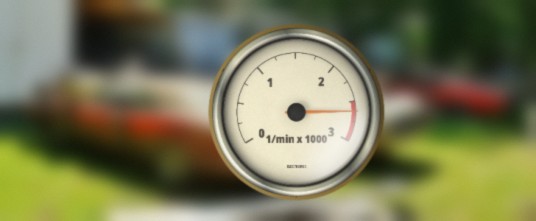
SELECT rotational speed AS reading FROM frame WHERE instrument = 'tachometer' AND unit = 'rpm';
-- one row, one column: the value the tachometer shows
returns 2625 rpm
